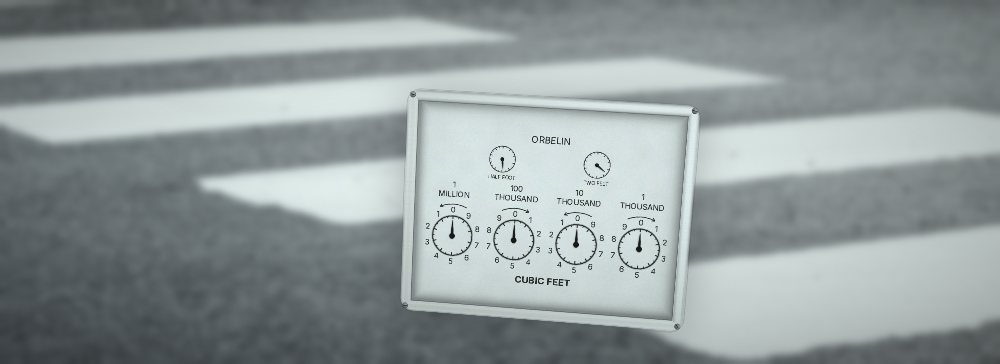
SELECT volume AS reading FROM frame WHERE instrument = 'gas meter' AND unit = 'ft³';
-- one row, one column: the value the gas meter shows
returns 0 ft³
